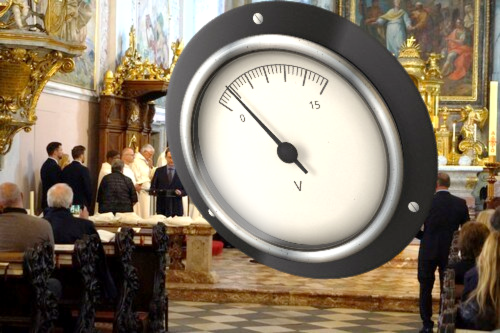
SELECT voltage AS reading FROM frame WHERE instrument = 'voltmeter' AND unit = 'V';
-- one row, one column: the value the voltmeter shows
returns 2.5 V
